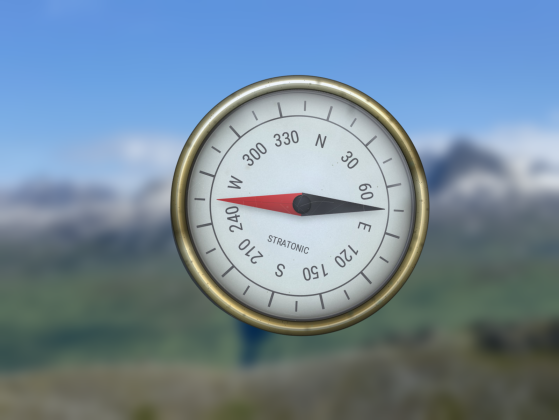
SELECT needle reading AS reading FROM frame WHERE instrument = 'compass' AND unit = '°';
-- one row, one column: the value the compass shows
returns 255 °
